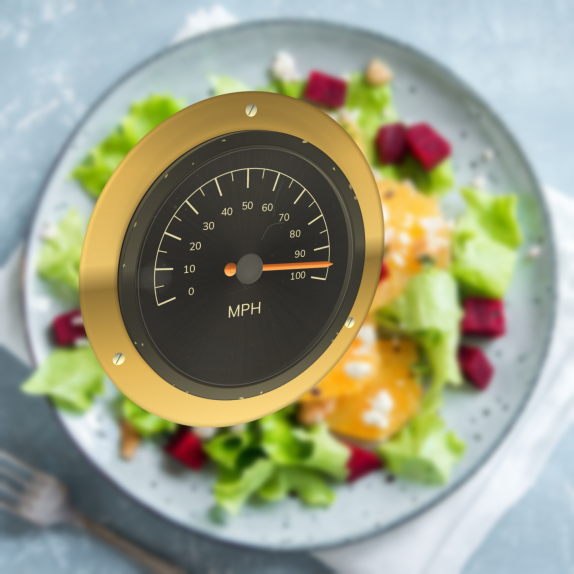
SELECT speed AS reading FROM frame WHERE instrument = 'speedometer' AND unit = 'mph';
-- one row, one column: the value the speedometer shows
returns 95 mph
